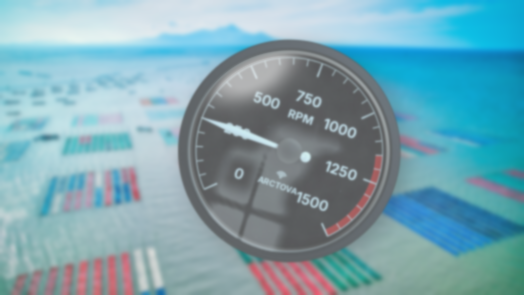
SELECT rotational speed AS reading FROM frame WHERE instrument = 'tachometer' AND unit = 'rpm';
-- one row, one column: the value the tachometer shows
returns 250 rpm
